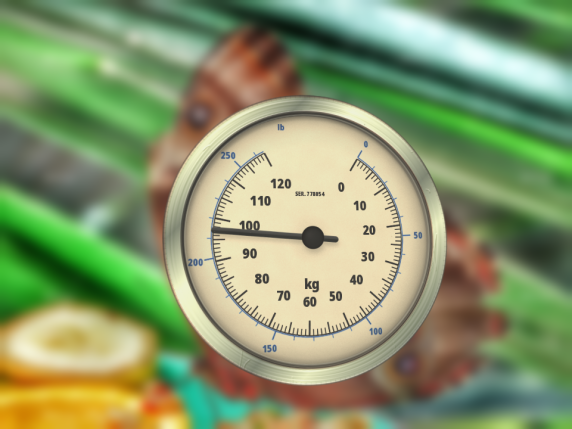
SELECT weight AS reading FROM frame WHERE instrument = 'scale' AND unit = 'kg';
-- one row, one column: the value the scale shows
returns 97 kg
